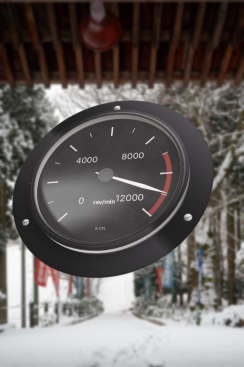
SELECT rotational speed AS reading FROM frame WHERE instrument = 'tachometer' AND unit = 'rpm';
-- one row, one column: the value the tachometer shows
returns 11000 rpm
